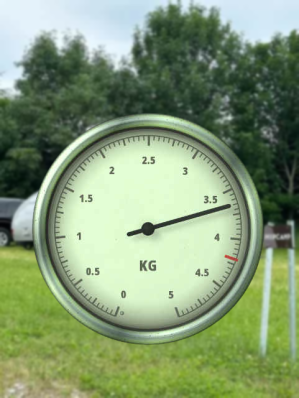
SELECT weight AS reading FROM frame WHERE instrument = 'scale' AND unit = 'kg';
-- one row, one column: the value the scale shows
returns 3.65 kg
